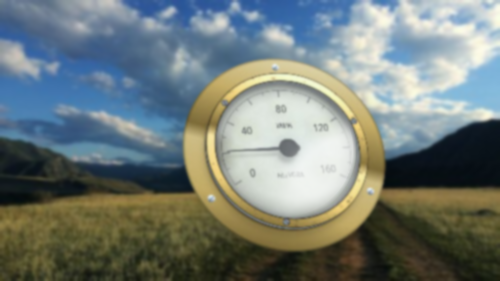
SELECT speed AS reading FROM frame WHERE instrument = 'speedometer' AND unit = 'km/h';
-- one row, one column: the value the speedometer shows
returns 20 km/h
